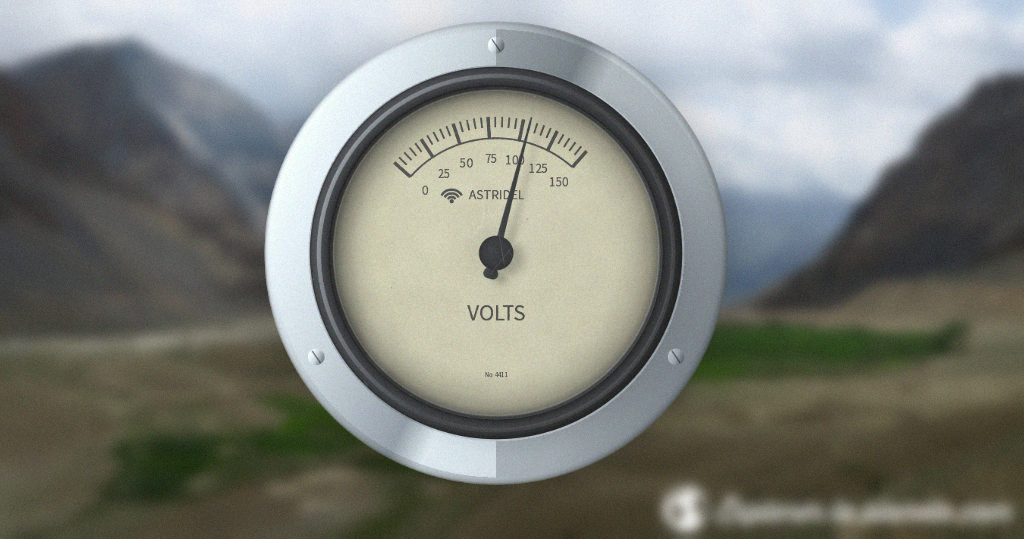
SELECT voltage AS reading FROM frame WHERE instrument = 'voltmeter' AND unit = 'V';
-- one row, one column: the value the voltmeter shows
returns 105 V
